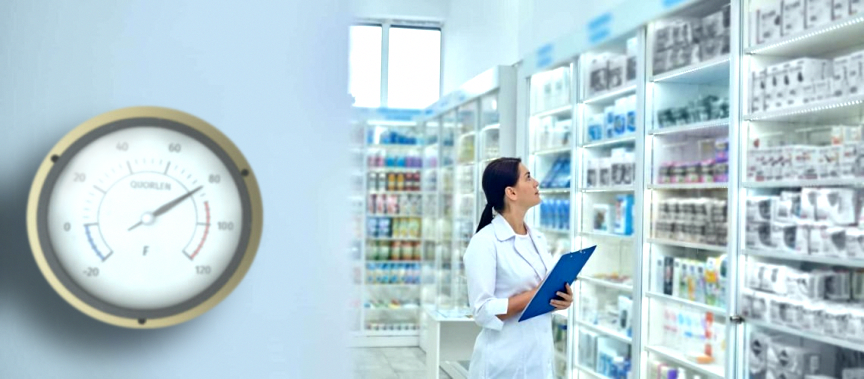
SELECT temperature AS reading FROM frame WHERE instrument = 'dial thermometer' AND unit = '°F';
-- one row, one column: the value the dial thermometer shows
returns 80 °F
